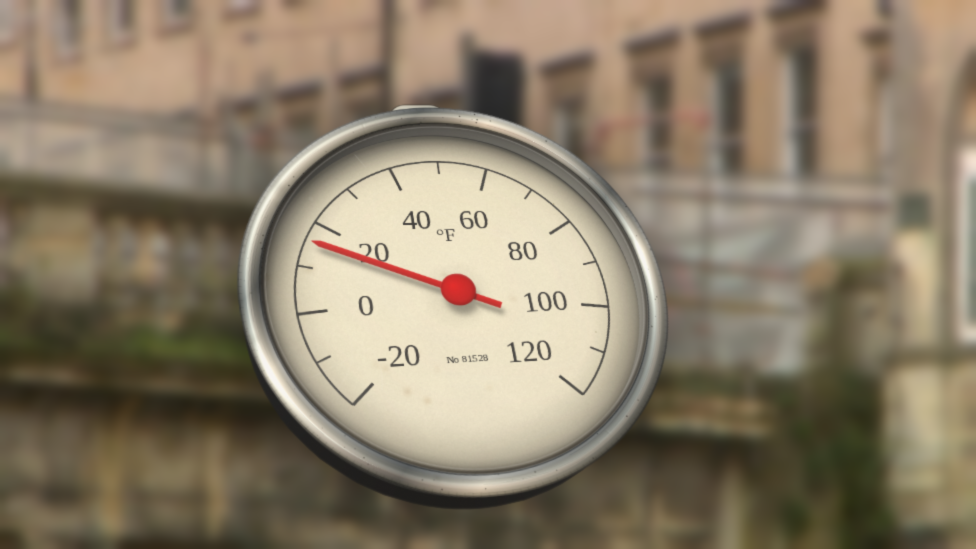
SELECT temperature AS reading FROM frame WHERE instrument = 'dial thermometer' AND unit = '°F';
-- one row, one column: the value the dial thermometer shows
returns 15 °F
